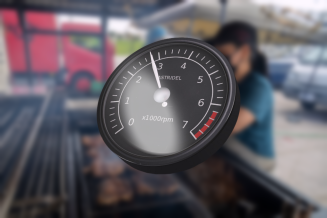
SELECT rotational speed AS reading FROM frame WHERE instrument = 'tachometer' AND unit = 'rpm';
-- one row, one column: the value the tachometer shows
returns 2800 rpm
